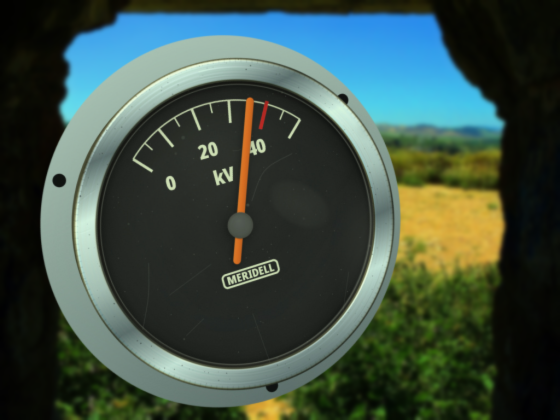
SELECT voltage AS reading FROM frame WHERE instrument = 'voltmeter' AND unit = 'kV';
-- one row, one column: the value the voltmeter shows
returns 35 kV
